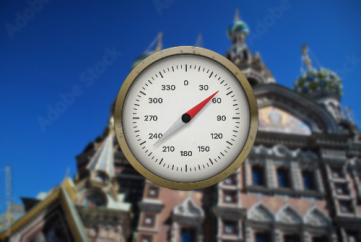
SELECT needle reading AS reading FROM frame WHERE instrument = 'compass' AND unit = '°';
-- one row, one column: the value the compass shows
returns 50 °
